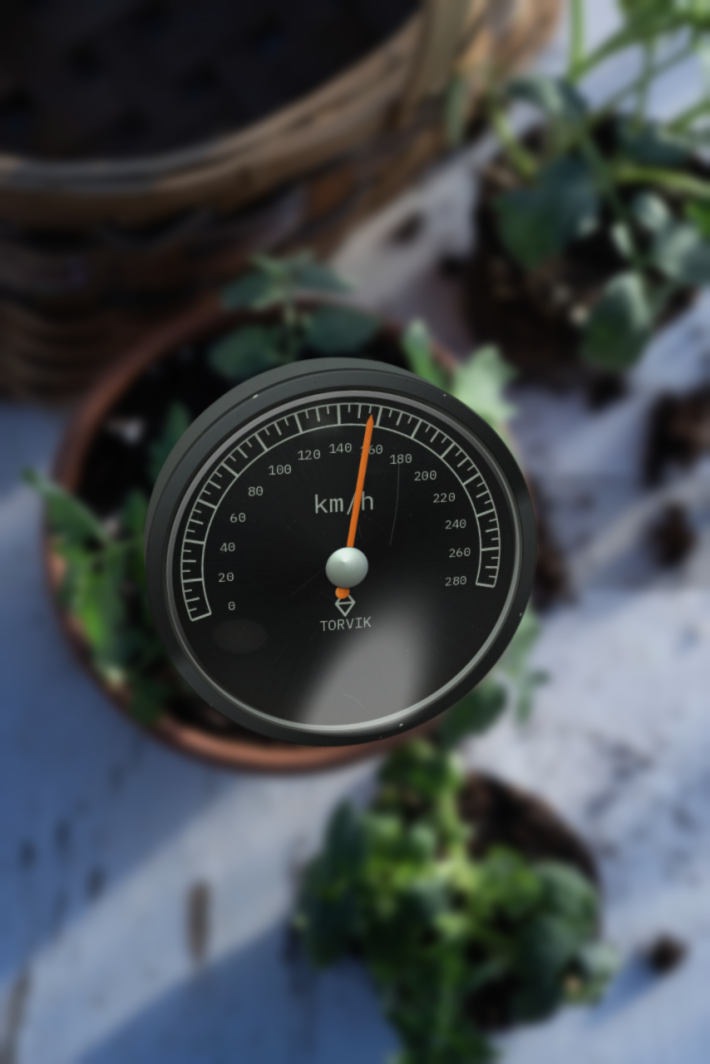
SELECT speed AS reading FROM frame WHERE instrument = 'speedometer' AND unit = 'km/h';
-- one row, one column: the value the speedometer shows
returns 155 km/h
